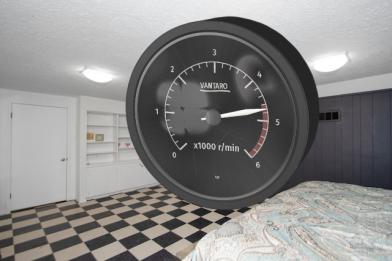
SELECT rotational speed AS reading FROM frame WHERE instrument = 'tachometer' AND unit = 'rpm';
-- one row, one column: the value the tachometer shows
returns 4700 rpm
